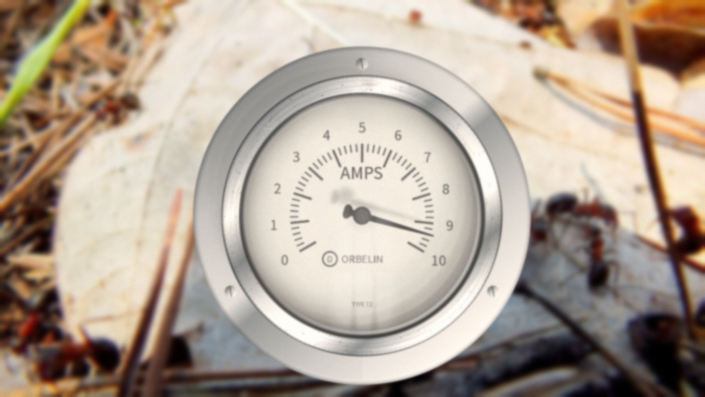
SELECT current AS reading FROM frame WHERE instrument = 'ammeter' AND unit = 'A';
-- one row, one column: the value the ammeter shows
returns 9.4 A
